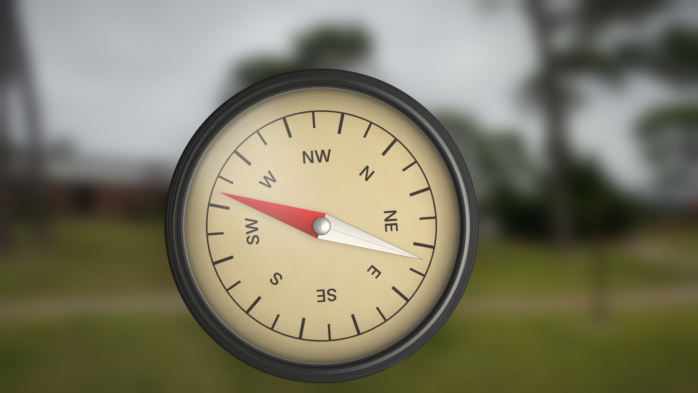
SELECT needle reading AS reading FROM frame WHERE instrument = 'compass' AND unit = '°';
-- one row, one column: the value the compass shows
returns 247.5 °
